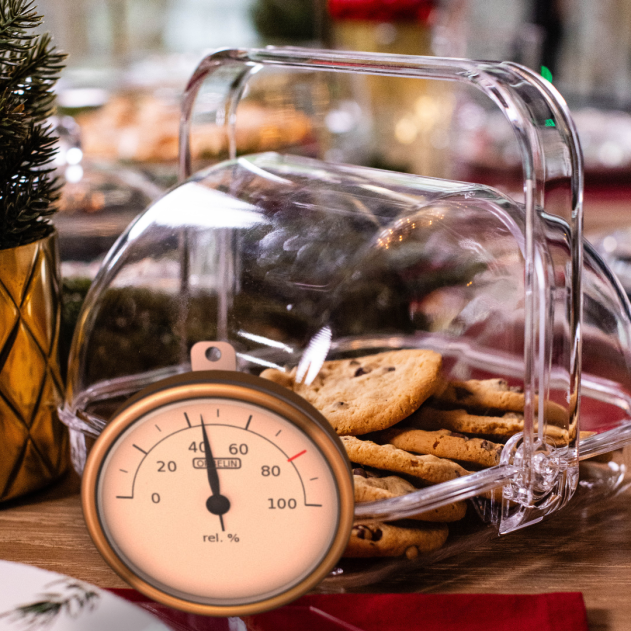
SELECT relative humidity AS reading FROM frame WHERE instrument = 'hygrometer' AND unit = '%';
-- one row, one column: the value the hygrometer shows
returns 45 %
